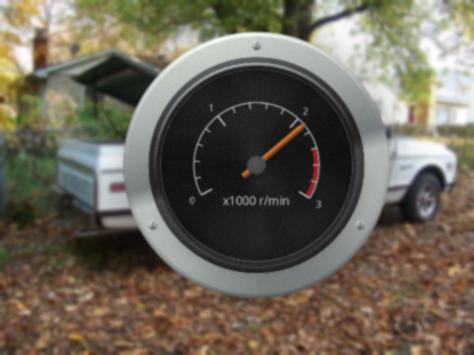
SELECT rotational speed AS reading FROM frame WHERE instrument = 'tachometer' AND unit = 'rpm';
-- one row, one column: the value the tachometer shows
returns 2100 rpm
